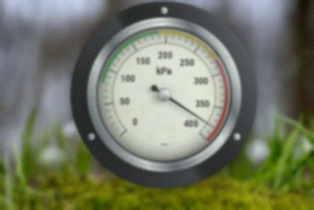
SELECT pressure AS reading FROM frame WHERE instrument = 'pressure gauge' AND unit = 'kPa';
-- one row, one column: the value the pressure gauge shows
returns 380 kPa
